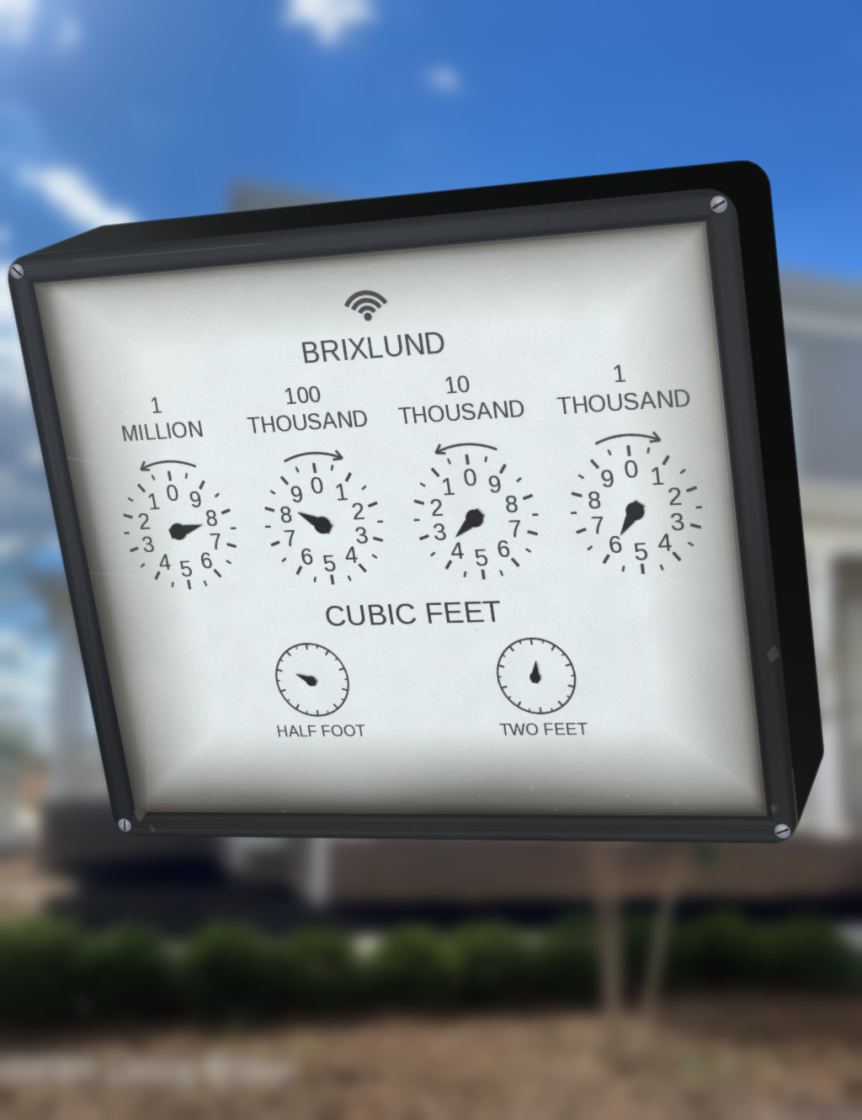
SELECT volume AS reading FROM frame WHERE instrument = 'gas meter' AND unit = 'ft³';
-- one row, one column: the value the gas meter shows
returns 783600 ft³
